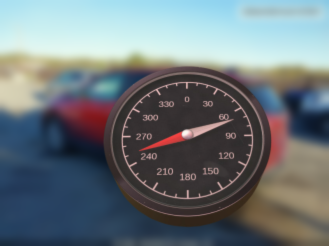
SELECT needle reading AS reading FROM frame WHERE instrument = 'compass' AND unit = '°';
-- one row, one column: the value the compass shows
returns 250 °
